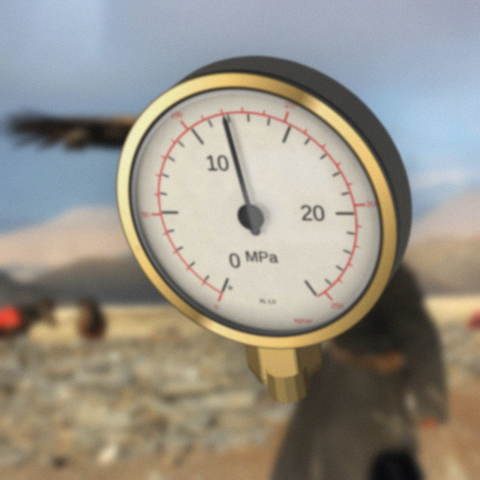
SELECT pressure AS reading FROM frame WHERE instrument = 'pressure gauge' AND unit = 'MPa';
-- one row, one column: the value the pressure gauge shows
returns 12 MPa
